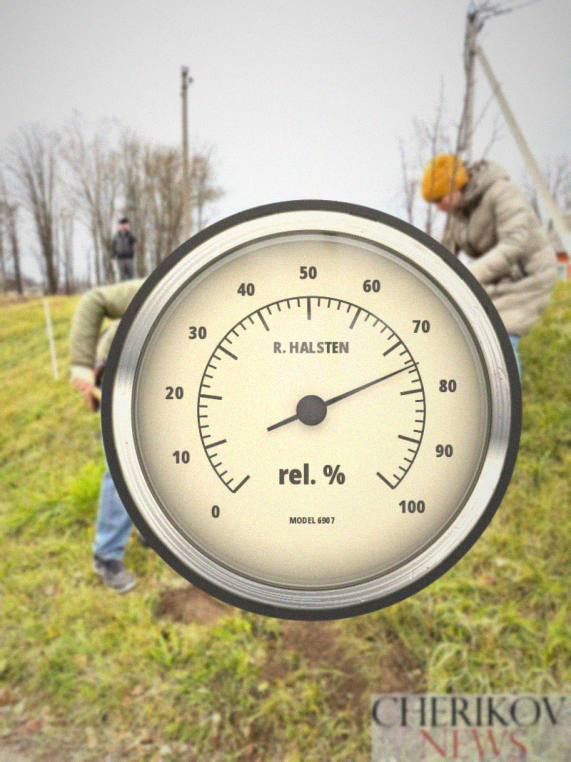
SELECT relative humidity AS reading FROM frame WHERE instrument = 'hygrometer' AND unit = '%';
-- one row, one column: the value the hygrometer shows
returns 75 %
